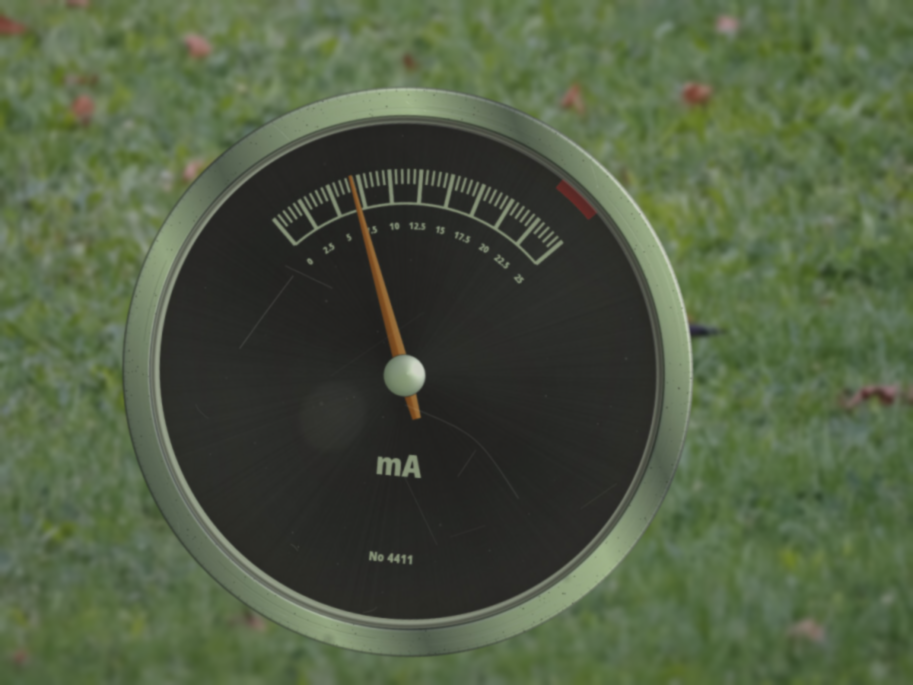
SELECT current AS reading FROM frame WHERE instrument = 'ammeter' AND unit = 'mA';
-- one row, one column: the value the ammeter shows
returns 7 mA
